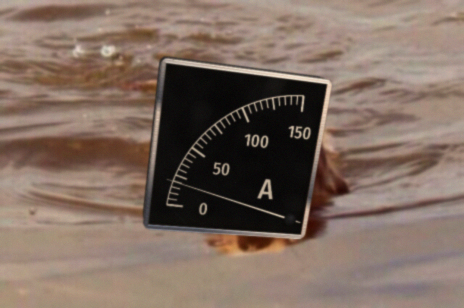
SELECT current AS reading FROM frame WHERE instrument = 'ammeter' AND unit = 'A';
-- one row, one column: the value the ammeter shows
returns 20 A
